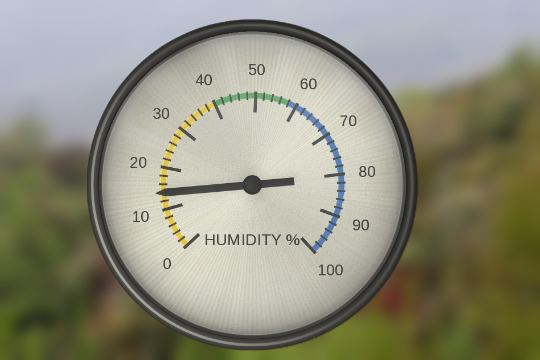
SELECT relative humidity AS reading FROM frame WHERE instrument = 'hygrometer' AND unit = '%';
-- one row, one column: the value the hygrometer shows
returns 14 %
